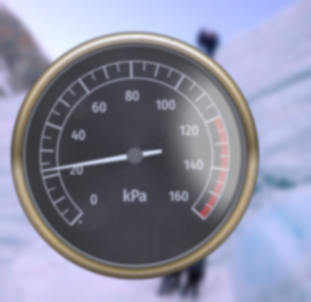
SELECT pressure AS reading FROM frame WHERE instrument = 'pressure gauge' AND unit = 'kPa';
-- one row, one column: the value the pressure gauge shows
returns 22.5 kPa
